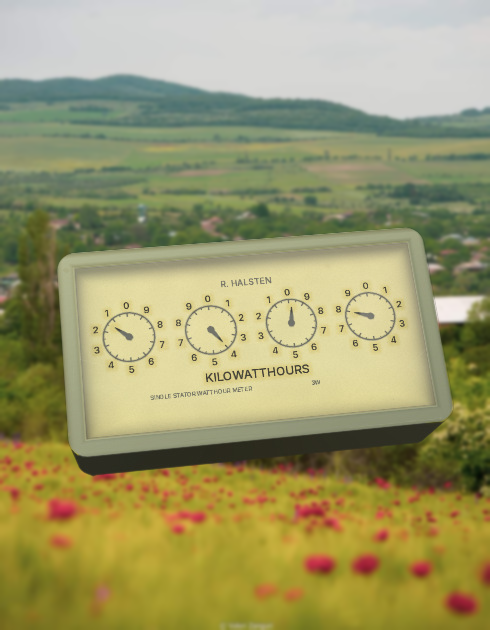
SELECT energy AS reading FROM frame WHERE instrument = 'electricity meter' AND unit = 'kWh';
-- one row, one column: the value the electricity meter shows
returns 1398 kWh
